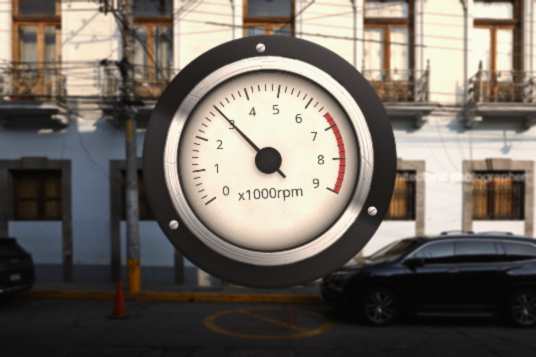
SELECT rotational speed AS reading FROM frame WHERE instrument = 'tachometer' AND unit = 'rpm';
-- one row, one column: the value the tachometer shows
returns 3000 rpm
